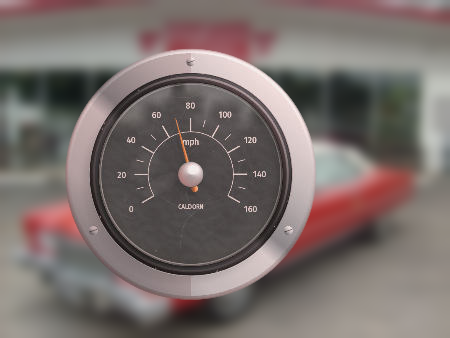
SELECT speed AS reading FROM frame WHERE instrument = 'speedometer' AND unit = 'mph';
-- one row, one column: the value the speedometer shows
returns 70 mph
